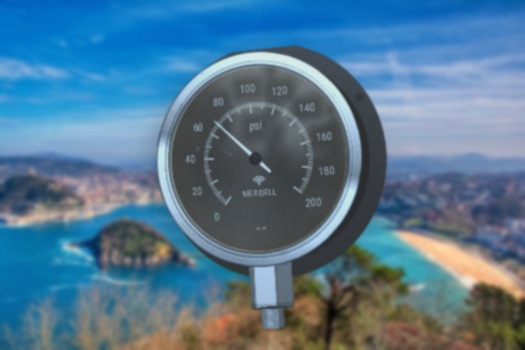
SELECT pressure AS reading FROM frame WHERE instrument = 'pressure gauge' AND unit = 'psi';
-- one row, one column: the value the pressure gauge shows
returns 70 psi
